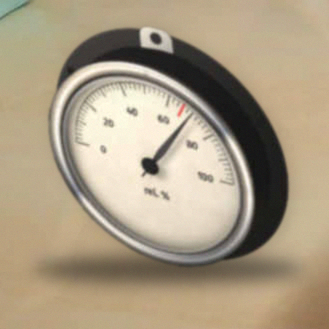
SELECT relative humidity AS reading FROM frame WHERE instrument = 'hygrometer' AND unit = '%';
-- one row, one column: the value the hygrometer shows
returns 70 %
